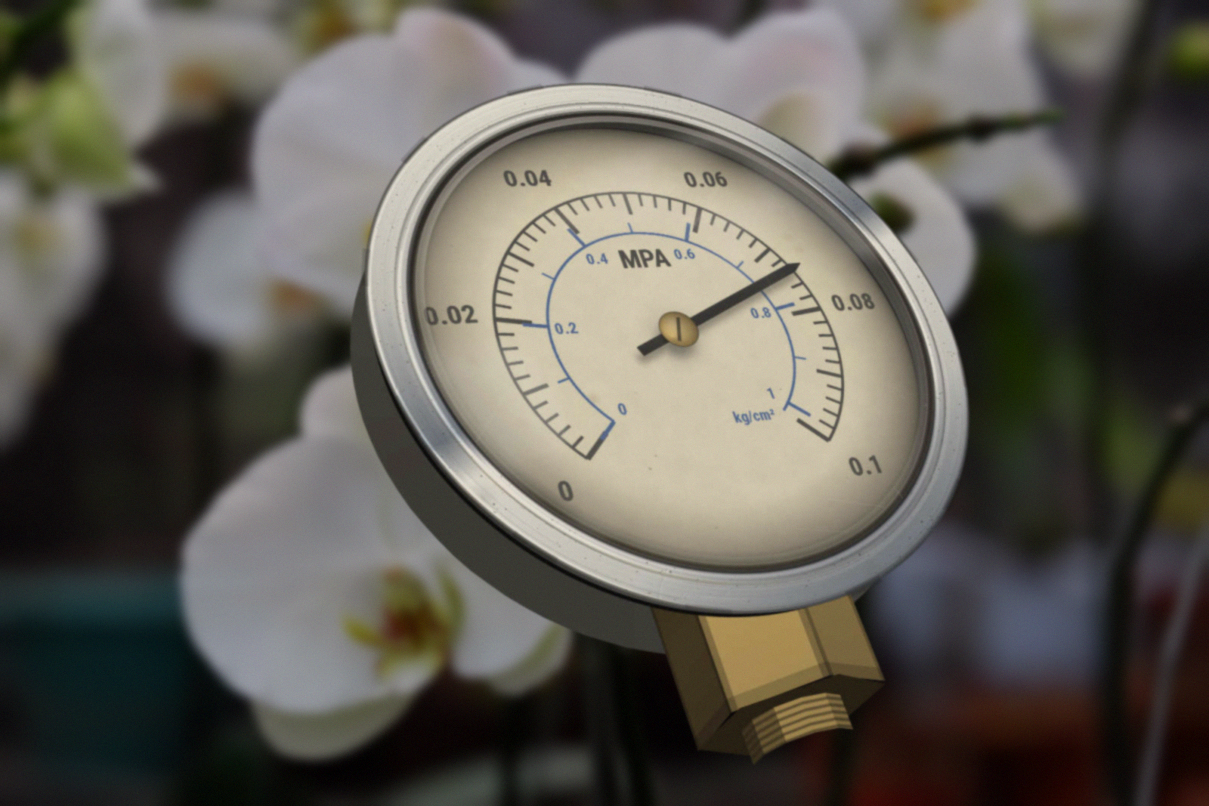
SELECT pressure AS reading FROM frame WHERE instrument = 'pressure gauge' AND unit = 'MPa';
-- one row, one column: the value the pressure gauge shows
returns 0.074 MPa
